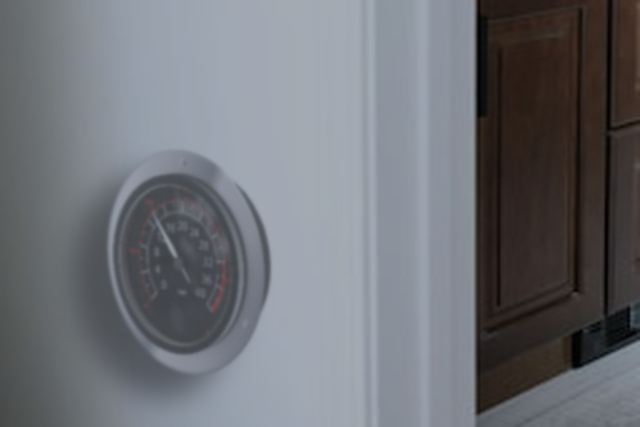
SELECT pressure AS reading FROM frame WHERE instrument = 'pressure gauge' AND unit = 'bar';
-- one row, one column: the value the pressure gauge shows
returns 14 bar
